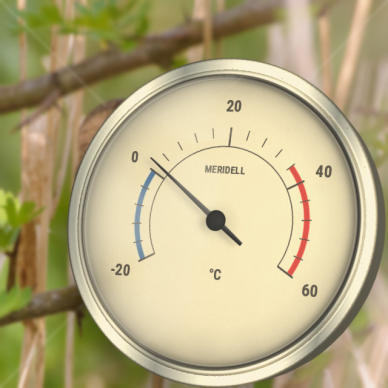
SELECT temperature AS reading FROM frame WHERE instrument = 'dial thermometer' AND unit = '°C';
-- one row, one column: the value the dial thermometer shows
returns 2 °C
